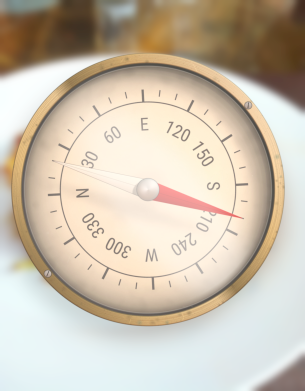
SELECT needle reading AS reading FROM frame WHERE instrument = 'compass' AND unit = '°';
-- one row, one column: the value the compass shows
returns 200 °
